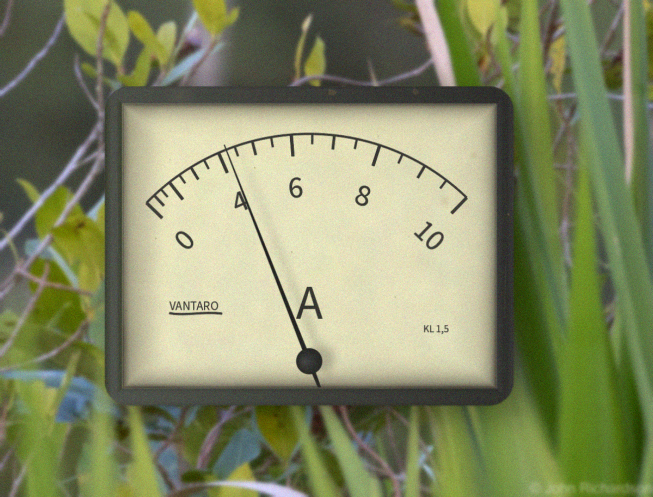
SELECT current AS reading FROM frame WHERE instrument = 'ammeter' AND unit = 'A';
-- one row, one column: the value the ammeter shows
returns 4.25 A
